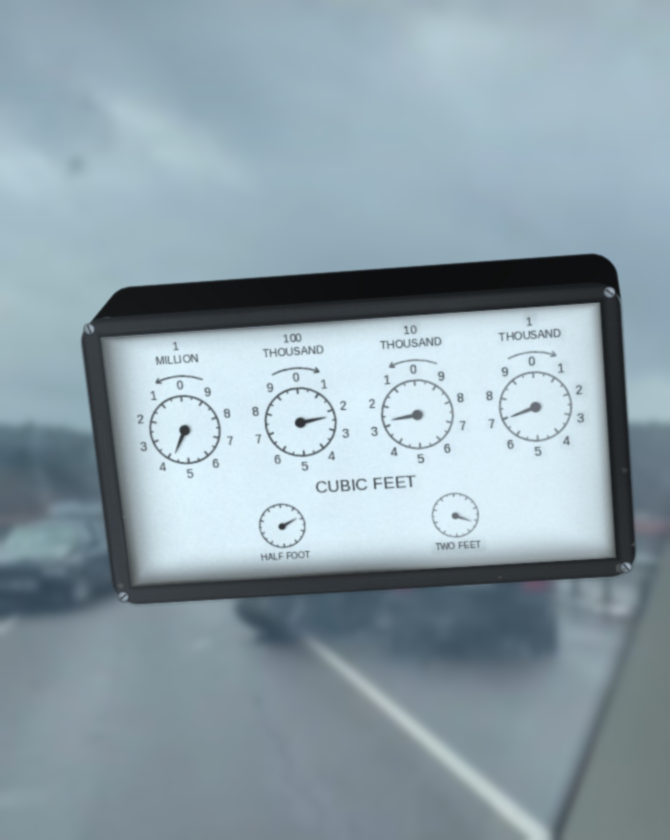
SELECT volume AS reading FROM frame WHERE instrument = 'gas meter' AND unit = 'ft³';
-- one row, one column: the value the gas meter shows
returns 422700 ft³
